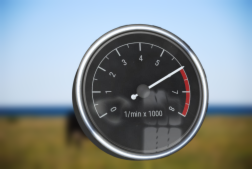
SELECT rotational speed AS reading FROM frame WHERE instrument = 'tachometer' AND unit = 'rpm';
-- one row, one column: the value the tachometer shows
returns 6000 rpm
